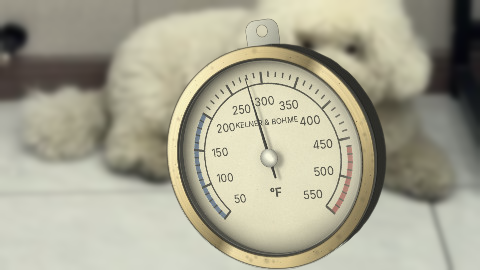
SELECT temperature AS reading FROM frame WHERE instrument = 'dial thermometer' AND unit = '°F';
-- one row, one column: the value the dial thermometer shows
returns 280 °F
